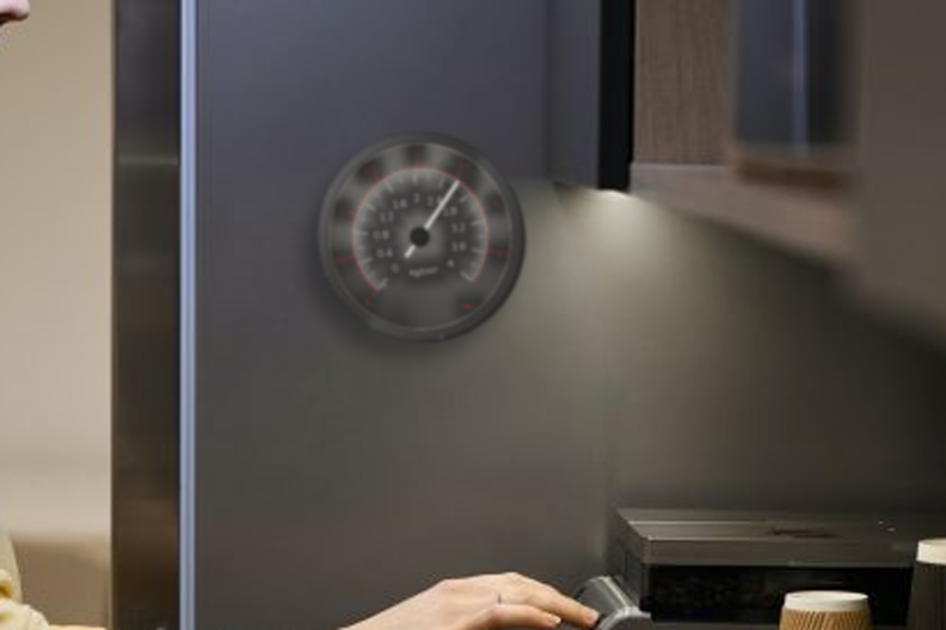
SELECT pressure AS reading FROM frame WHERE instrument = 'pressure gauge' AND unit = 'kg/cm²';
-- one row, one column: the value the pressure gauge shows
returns 2.6 kg/cm²
